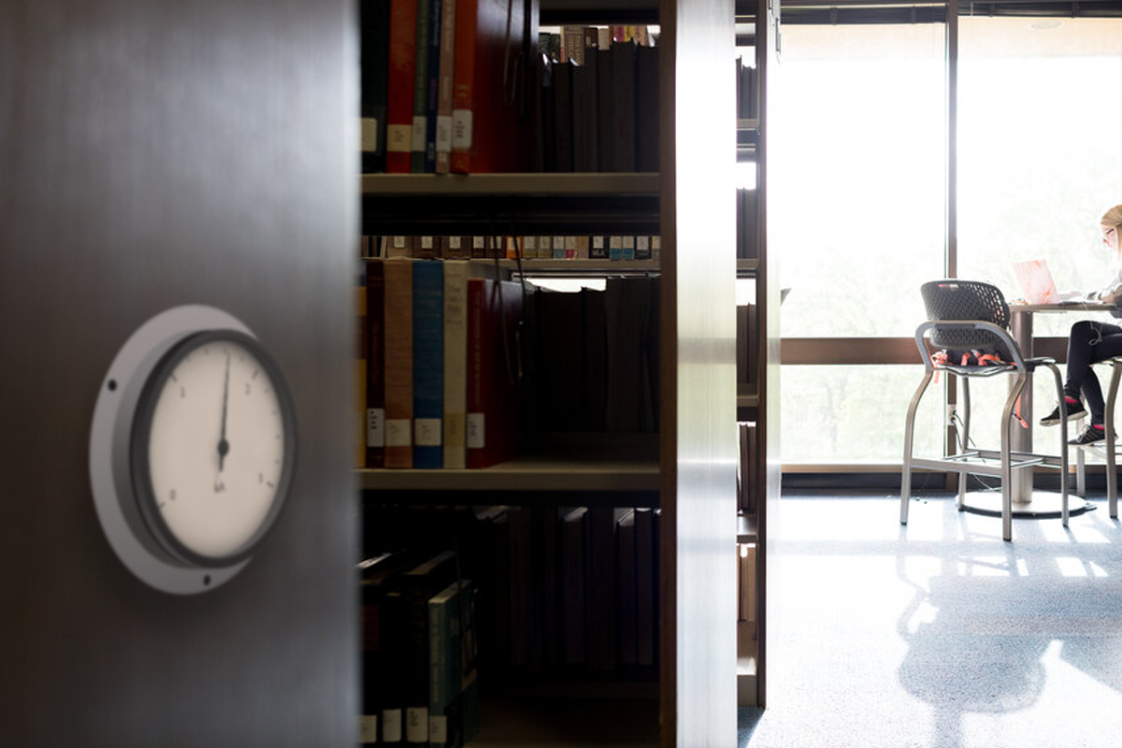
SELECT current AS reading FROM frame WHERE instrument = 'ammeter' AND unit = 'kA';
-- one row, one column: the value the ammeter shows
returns 1.6 kA
